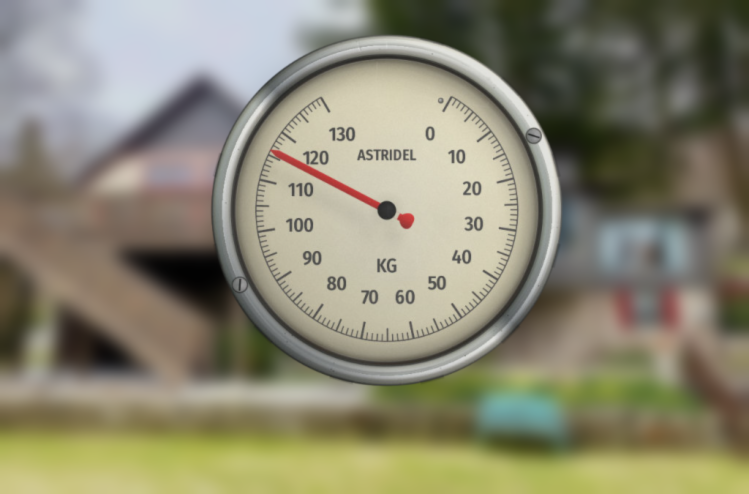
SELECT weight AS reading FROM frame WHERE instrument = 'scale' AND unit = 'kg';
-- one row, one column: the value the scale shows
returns 116 kg
